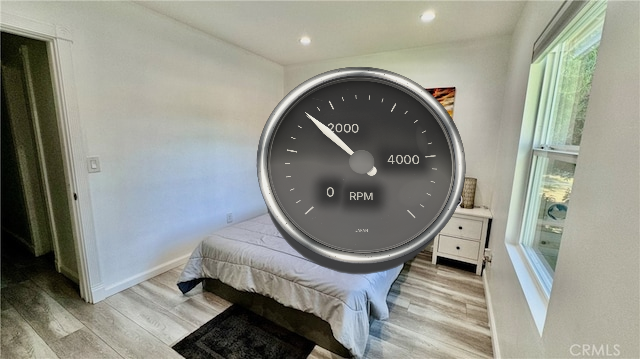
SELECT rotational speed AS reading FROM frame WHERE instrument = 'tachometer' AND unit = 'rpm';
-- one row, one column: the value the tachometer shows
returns 1600 rpm
